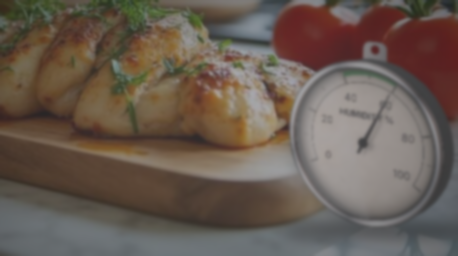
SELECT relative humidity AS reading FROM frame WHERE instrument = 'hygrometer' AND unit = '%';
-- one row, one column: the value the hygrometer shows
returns 60 %
